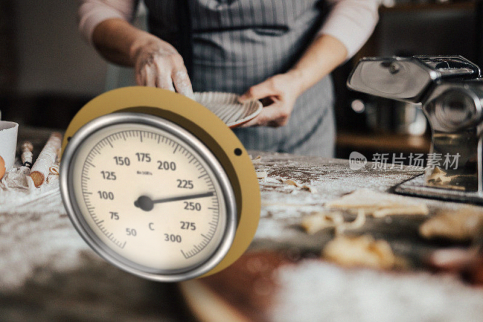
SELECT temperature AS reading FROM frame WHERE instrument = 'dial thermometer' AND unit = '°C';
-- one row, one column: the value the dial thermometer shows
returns 237.5 °C
